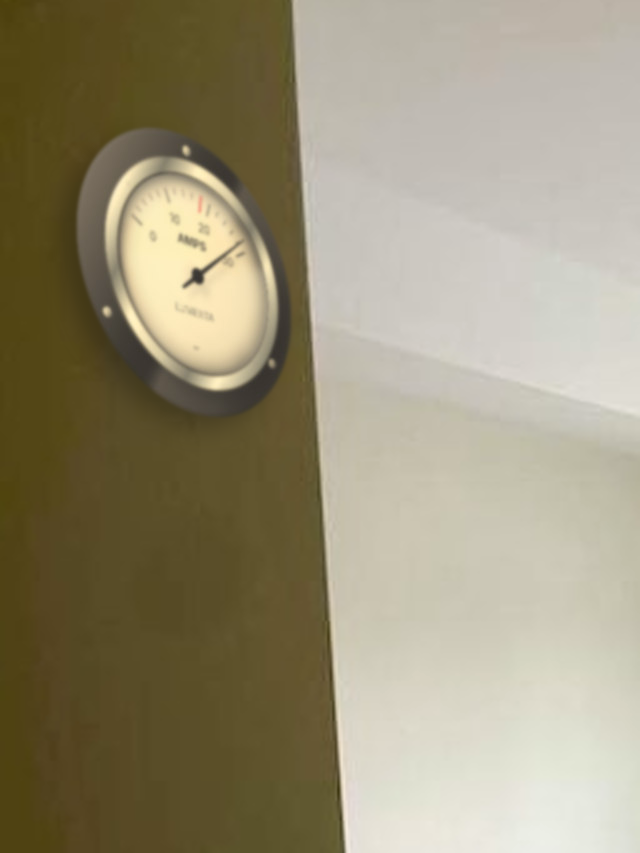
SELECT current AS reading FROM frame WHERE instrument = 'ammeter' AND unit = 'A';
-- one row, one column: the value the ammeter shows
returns 28 A
